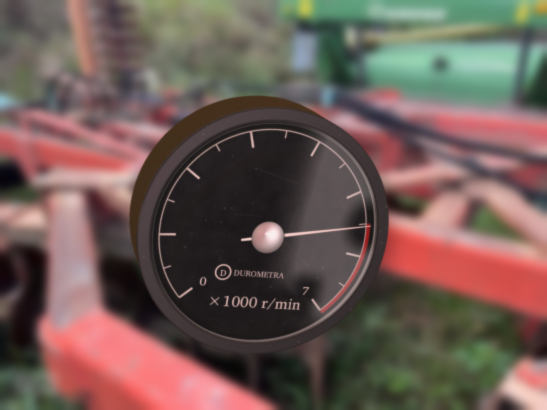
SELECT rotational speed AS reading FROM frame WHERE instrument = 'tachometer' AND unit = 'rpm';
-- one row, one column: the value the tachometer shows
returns 5500 rpm
